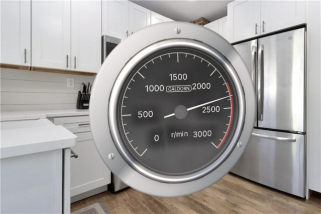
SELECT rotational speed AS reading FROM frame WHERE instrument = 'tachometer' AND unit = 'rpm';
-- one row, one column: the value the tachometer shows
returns 2350 rpm
